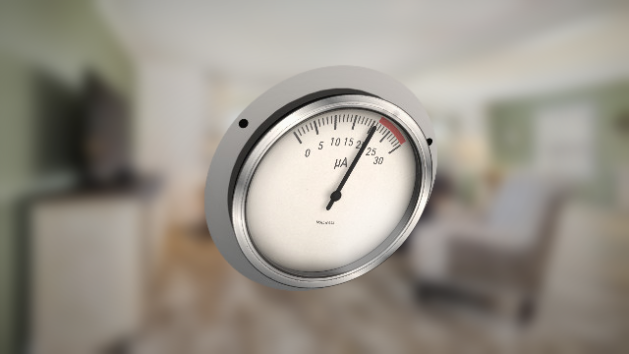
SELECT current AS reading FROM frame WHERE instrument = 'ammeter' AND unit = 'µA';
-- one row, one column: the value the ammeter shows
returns 20 µA
